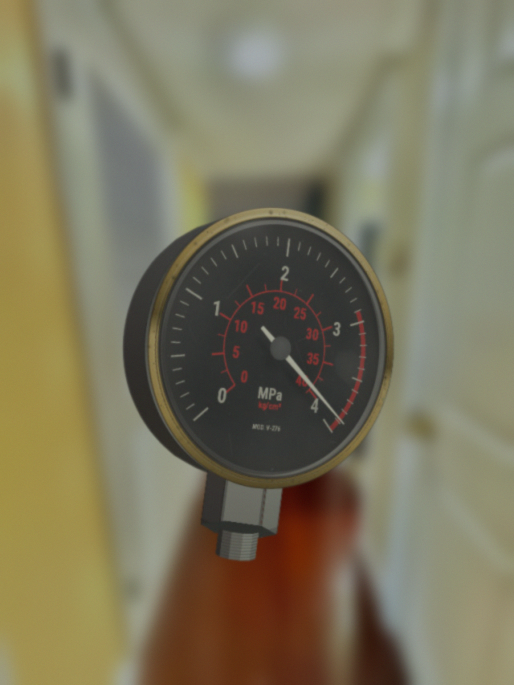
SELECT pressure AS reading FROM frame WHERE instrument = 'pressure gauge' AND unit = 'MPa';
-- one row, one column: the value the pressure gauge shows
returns 3.9 MPa
